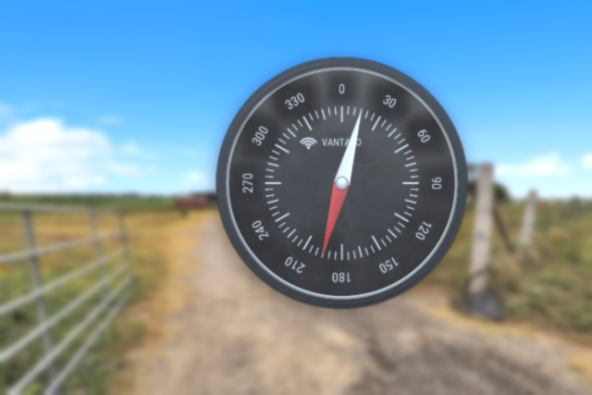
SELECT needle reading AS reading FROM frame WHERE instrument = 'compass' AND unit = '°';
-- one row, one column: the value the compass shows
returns 195 °
